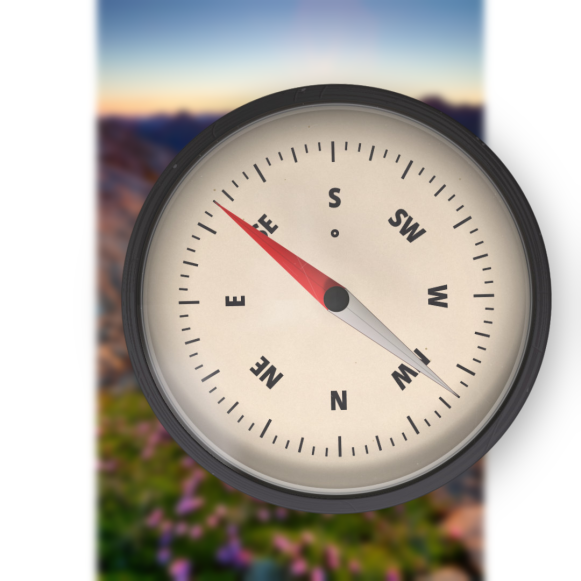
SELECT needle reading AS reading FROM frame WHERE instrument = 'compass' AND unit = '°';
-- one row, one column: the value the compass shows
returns 130 °
